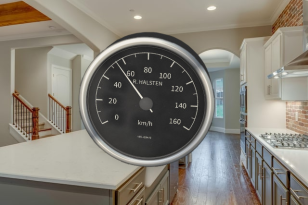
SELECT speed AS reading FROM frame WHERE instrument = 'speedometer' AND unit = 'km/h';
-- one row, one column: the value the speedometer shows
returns 55 km/h
